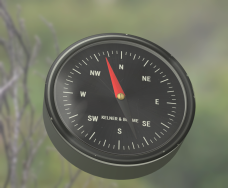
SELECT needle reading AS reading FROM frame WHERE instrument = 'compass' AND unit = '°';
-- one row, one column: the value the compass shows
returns 340 °
